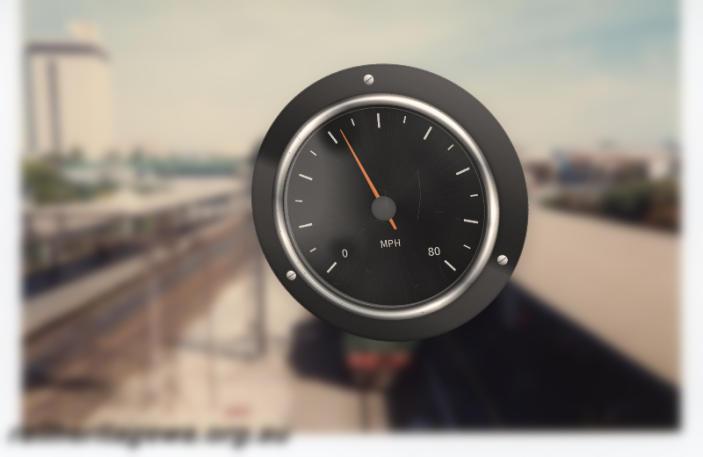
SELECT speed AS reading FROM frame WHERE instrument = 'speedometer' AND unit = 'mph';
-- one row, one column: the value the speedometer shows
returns 32.5 mph
